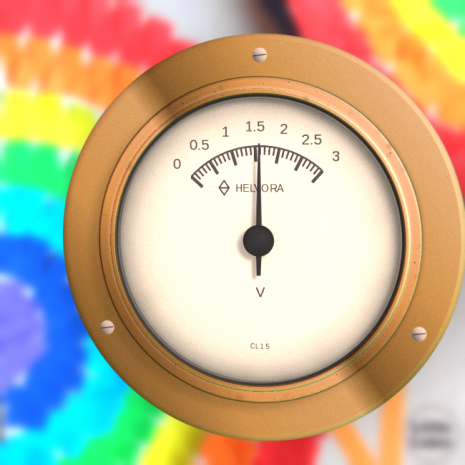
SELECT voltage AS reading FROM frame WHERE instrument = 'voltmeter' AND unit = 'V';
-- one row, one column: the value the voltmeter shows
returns 1.6 V
